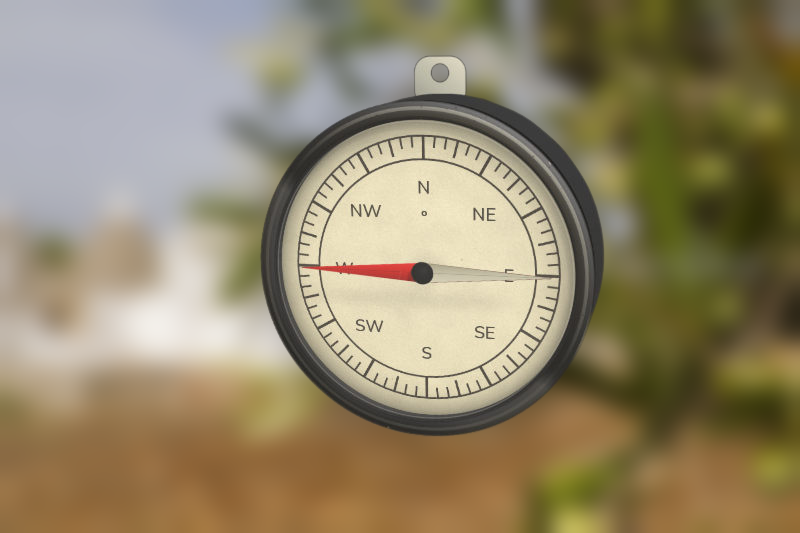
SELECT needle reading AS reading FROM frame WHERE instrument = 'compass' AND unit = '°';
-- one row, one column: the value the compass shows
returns 270 °
